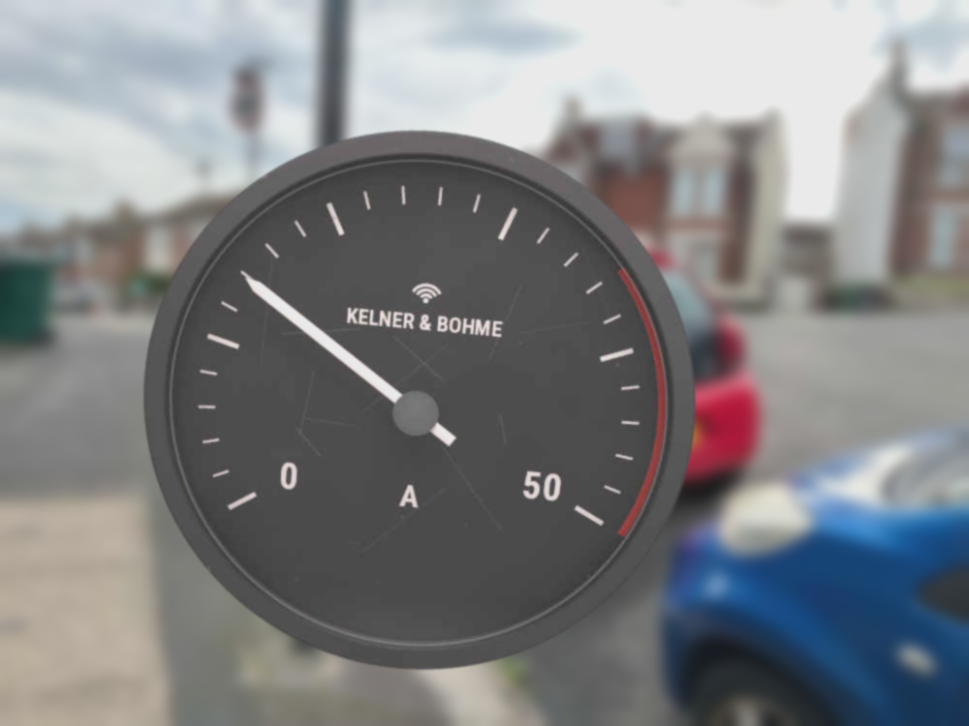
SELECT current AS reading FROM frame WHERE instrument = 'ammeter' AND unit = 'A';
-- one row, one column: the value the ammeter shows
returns 14 A
